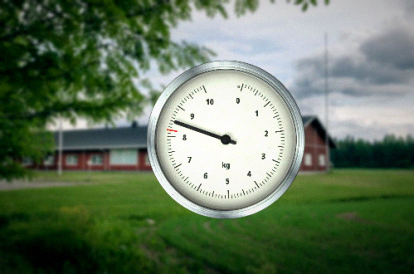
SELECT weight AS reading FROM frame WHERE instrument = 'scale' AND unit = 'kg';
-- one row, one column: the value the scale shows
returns 8.5 kg
